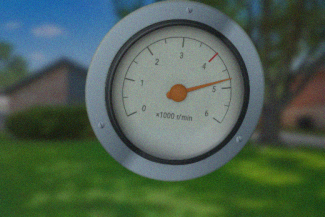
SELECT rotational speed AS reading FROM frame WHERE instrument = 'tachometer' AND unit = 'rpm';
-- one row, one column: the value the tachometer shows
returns 4750 rpm
